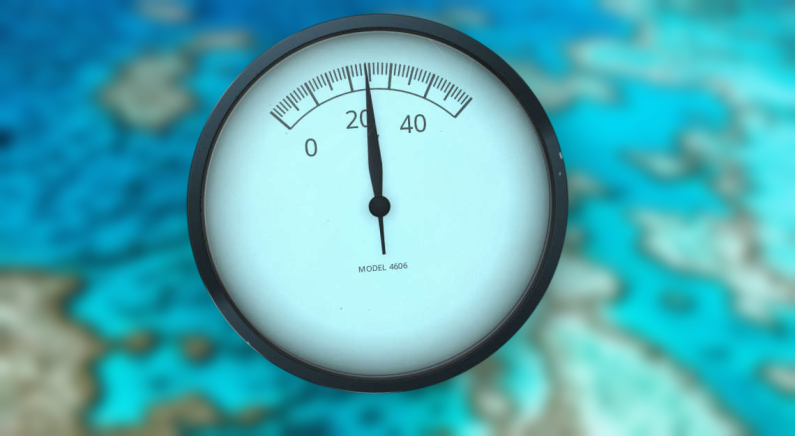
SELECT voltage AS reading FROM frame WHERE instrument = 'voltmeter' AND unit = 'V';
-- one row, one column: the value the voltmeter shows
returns 24 V
